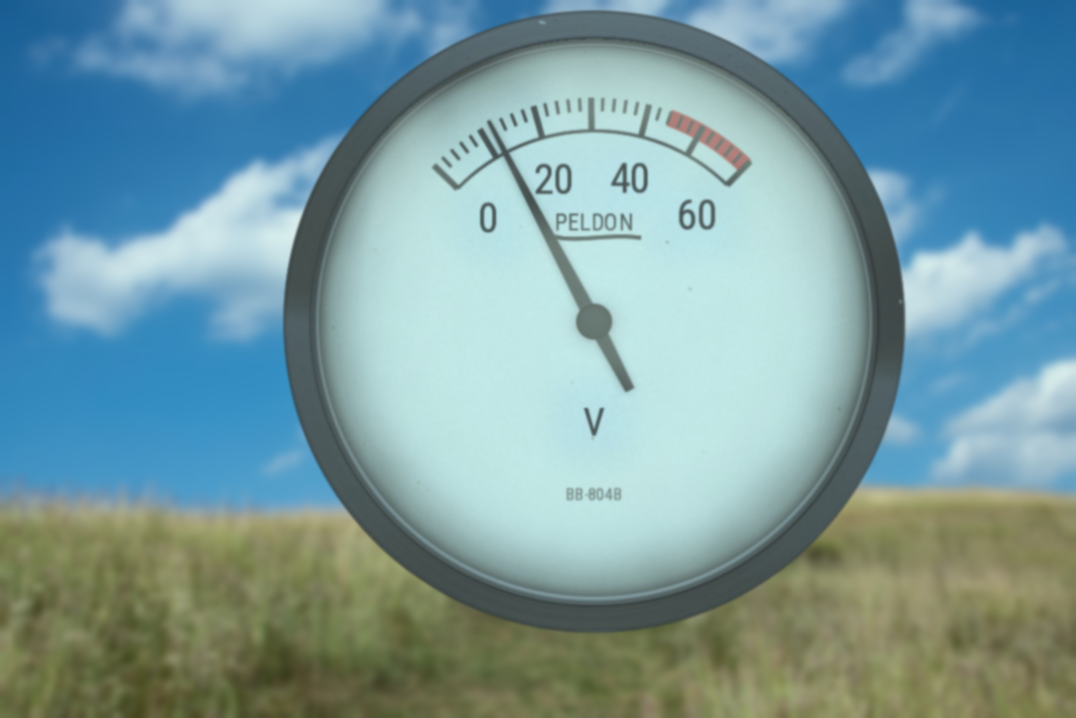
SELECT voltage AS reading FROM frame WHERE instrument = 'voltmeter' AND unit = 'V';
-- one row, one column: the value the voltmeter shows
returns 12 V
